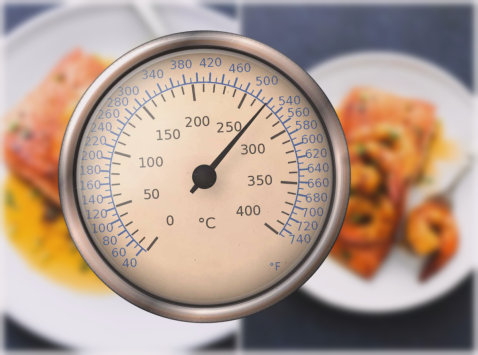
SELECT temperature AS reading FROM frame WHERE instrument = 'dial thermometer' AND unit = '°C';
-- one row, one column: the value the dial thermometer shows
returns 270 °C
